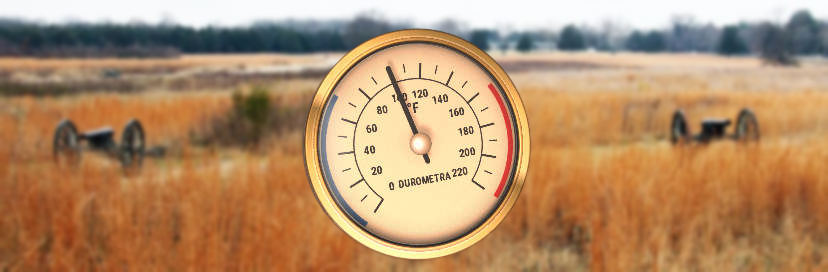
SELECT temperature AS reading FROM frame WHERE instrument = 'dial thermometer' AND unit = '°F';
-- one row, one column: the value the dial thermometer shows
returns 100 °F
